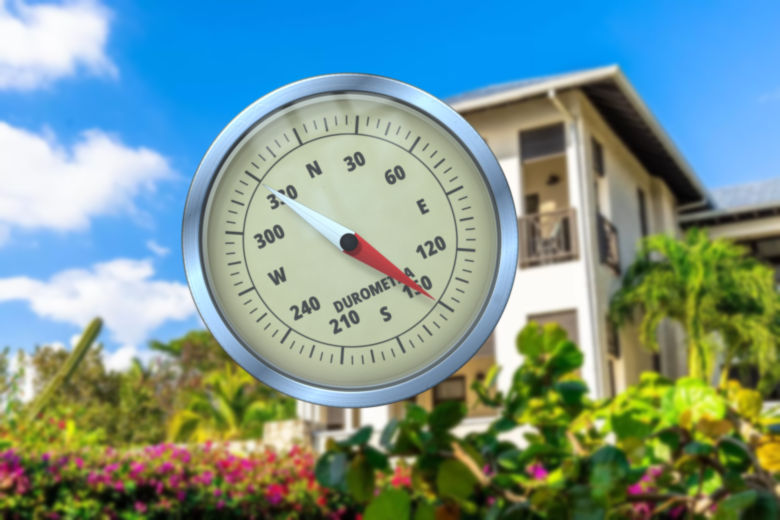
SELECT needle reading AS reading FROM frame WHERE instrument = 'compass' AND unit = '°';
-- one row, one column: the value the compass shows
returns 150 °
